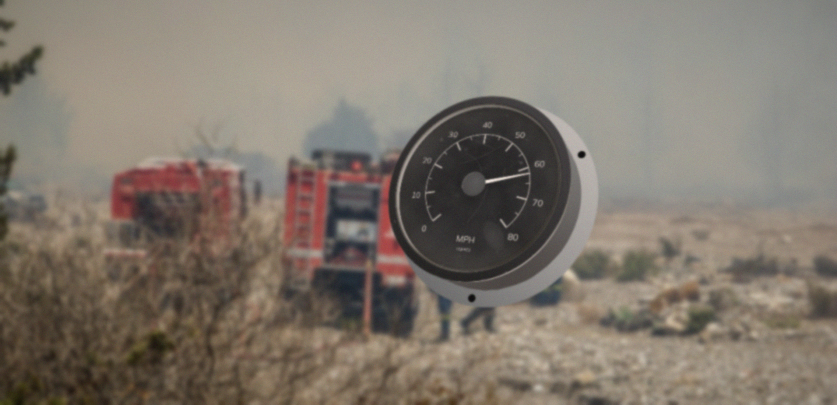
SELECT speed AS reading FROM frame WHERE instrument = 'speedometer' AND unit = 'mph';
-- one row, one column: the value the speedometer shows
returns 62.5 mph
